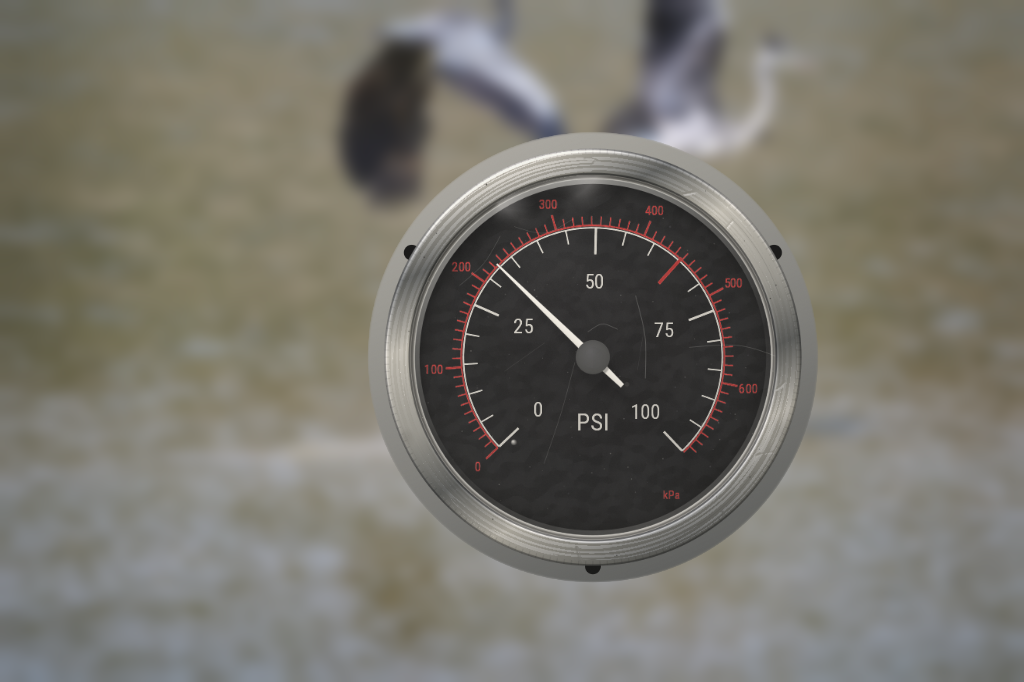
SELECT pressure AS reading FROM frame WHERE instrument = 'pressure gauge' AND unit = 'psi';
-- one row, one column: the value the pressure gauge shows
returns 32.5 psi
